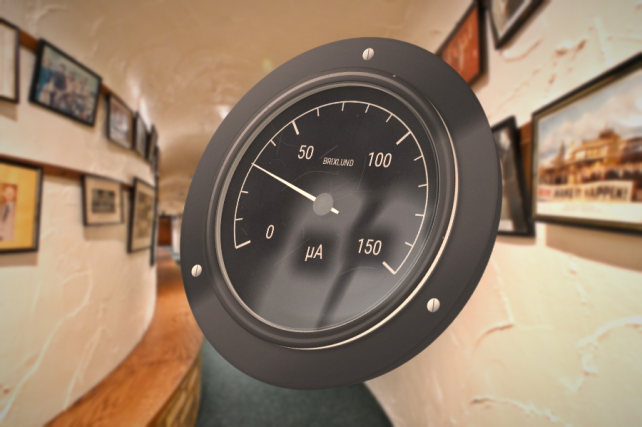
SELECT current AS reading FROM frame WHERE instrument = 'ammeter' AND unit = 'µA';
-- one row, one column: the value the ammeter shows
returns 30 µA
